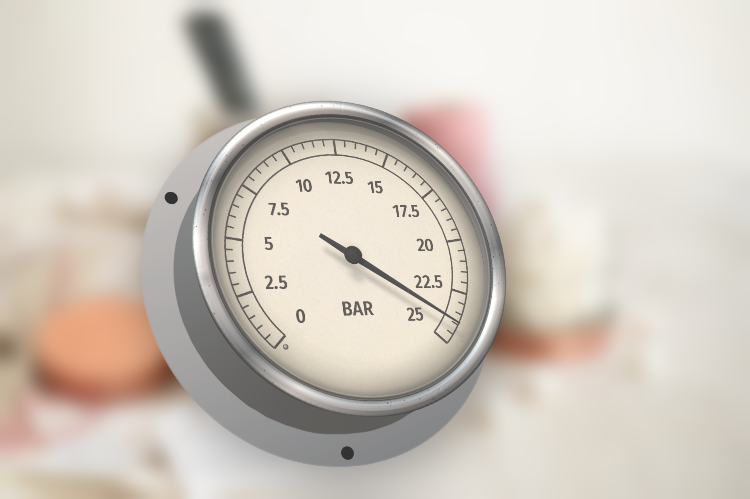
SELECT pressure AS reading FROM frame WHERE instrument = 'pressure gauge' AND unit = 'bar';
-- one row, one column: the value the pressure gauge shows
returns 24 bar
